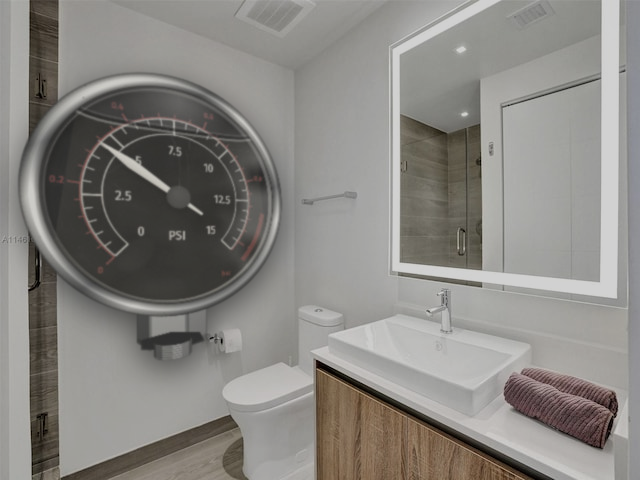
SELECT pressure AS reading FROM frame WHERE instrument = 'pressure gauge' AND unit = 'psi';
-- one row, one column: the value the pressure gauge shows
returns 4.5 psi
